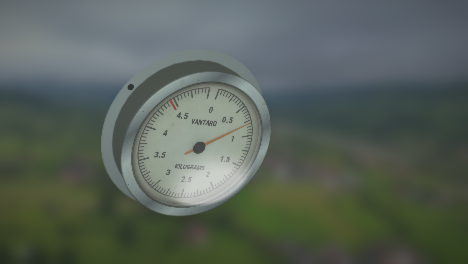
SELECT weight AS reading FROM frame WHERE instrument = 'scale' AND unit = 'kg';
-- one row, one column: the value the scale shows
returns 0.75 kg
